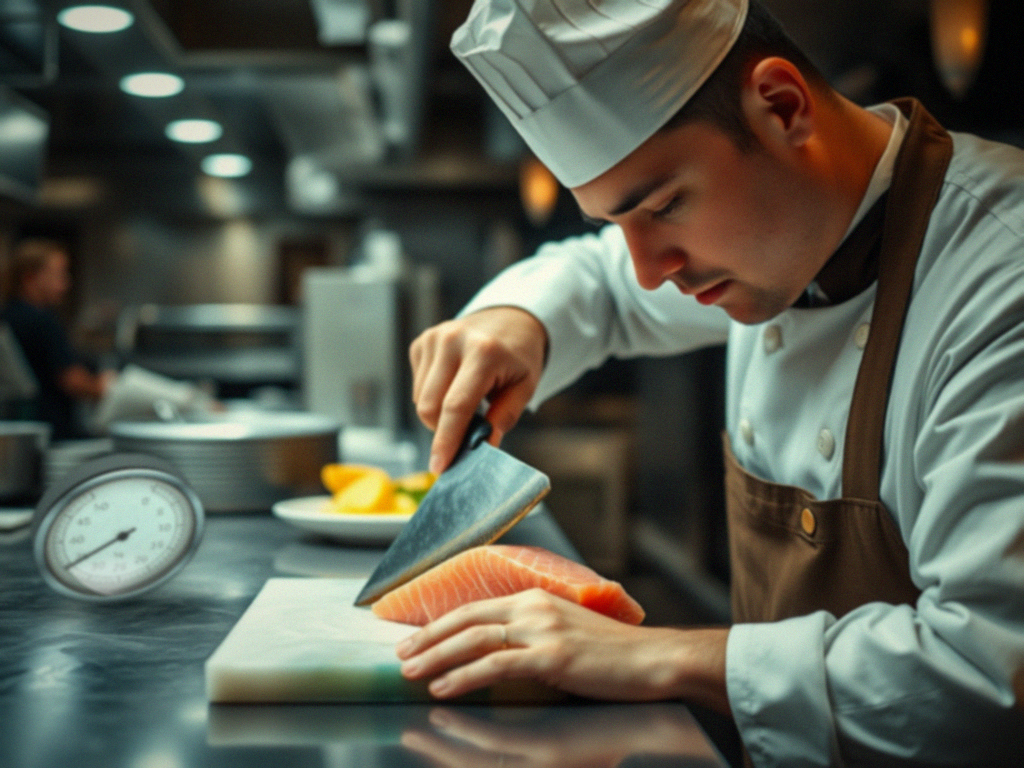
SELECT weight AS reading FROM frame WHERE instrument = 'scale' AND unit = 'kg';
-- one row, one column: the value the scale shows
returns 35 kg
